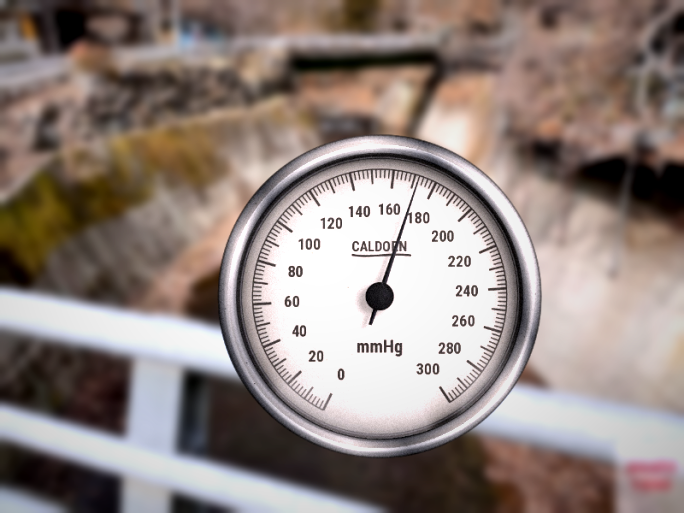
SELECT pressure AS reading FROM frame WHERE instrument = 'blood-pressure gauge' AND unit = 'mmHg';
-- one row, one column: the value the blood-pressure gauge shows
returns 172 mmHg
